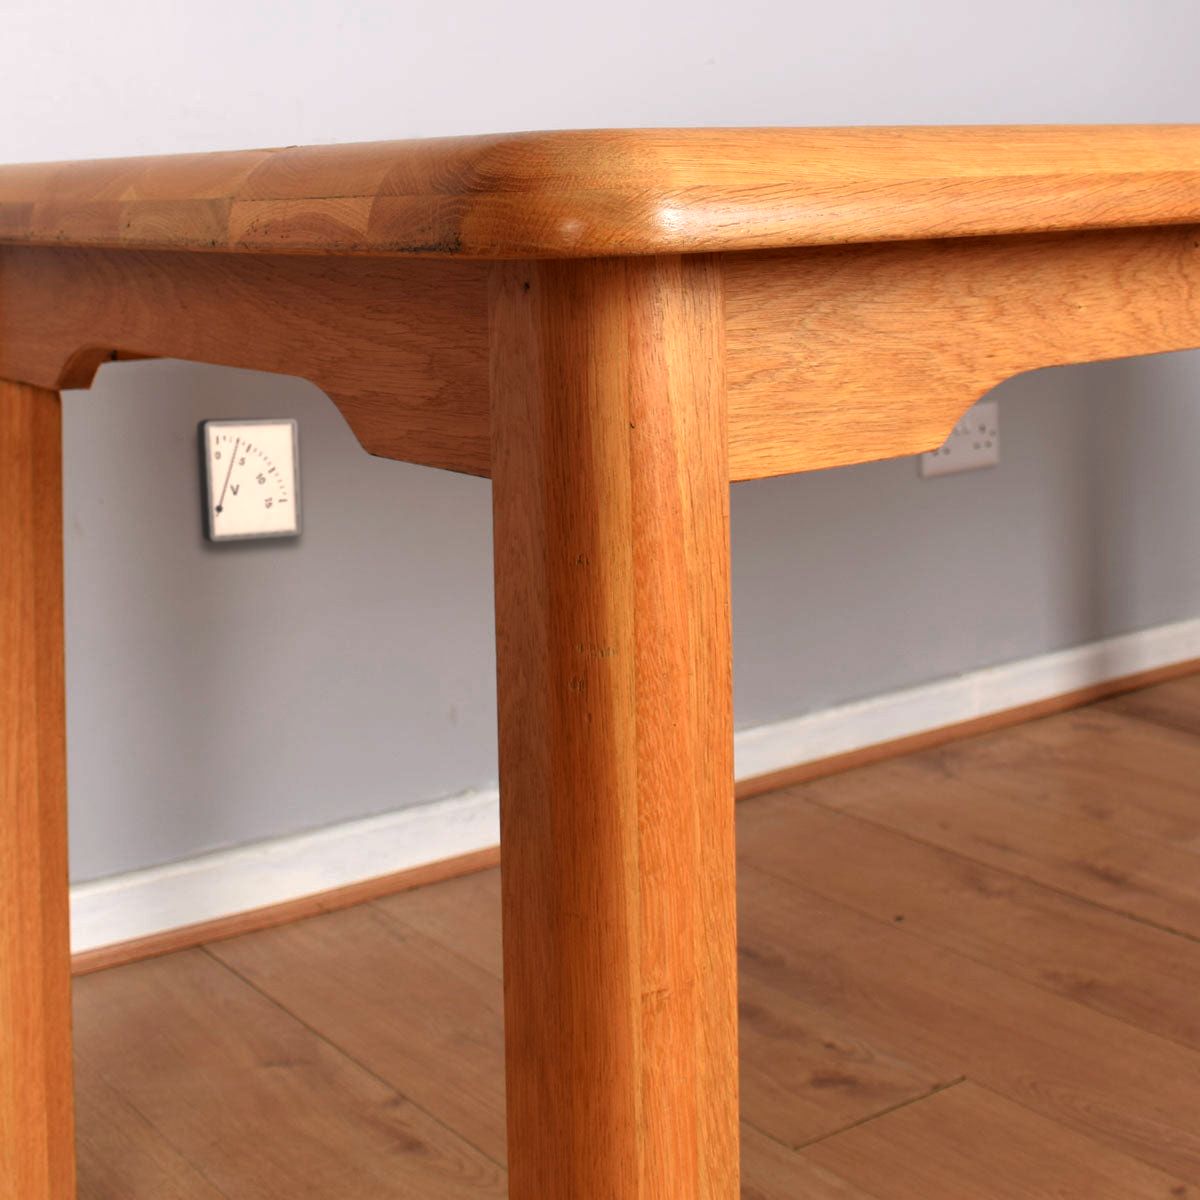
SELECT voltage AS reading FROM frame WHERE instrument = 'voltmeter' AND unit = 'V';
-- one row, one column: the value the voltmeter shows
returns 3 V
